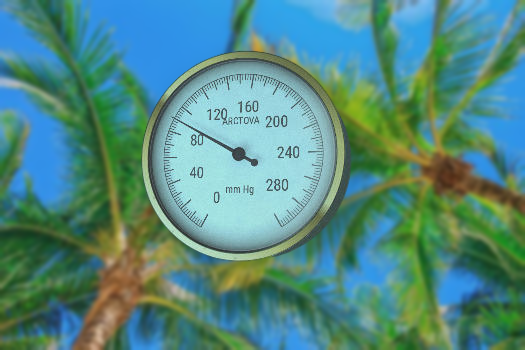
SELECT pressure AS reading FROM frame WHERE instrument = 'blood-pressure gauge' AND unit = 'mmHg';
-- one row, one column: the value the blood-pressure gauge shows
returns 90 mmHg
